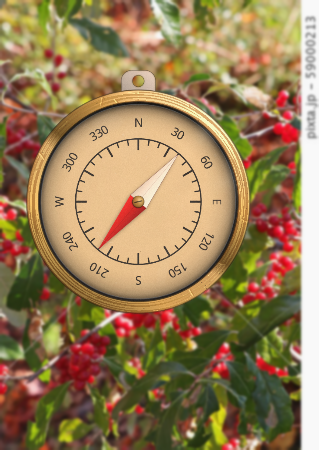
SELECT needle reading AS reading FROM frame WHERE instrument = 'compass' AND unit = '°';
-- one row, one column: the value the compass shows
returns 220 °
